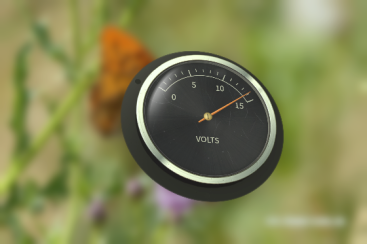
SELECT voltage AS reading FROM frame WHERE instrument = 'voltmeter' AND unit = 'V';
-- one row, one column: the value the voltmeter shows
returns 14 V
